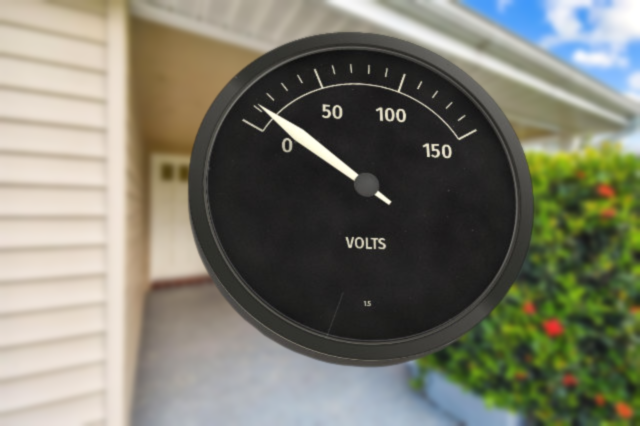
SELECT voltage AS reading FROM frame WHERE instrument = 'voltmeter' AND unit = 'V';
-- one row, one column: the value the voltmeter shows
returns 10 V
